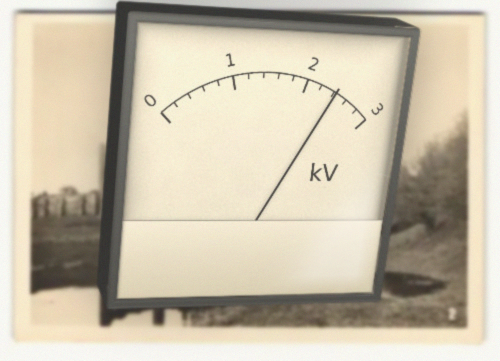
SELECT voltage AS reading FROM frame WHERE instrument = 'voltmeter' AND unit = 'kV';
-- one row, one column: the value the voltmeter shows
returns 2.4 kV
